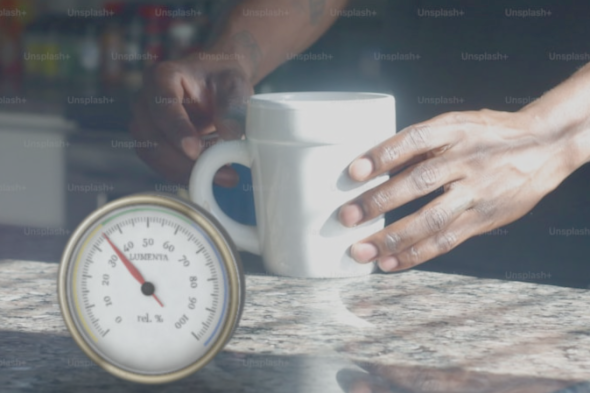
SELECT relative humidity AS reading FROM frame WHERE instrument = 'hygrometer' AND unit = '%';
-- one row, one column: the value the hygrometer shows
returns 35 %
